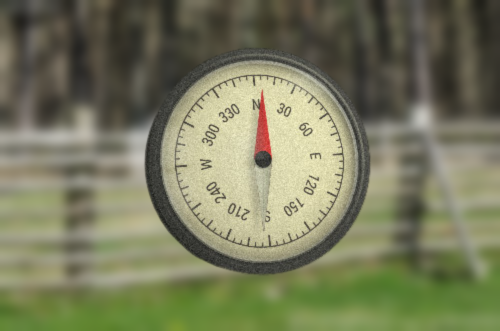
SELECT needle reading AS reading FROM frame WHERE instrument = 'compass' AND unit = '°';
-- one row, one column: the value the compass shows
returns 5 °
